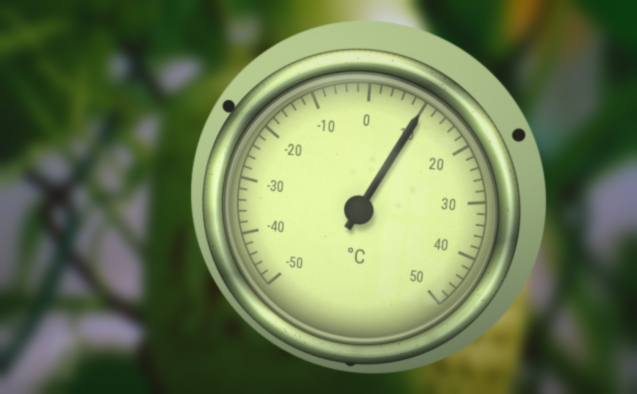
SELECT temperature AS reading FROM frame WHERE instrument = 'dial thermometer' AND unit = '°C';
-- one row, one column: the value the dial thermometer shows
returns 10 °C
